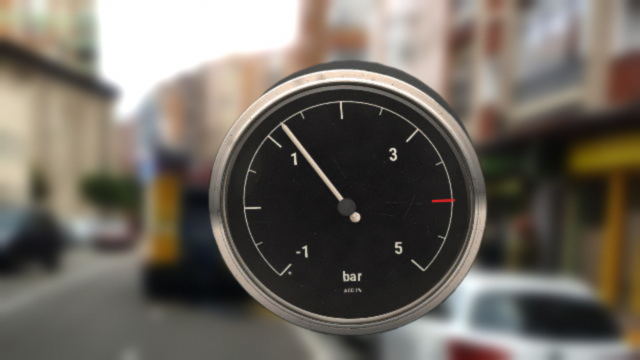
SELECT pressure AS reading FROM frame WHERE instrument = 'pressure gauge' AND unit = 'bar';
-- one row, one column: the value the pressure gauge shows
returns 1.25 bar
